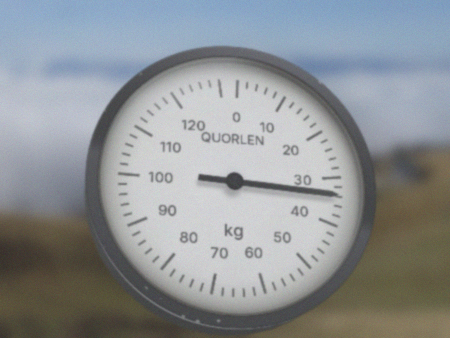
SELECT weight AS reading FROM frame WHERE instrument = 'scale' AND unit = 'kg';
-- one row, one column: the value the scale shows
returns 34 kg
